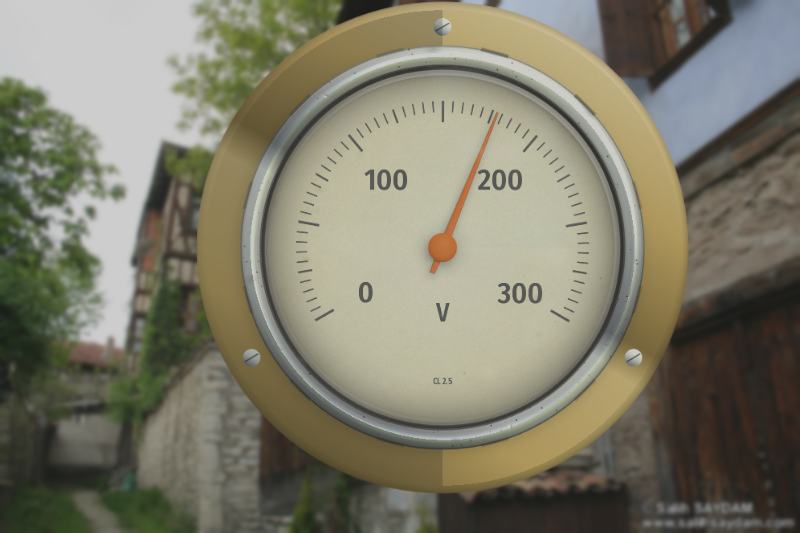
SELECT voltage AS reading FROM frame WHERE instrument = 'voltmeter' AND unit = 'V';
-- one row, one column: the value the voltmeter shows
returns 177.5 V
